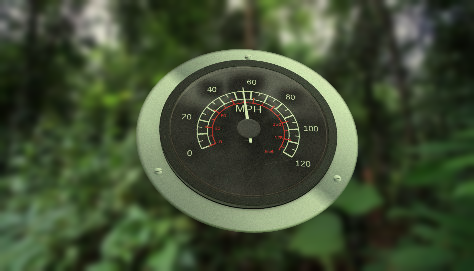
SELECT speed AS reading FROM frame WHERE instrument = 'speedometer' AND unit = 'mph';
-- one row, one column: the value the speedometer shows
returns 55 mph
